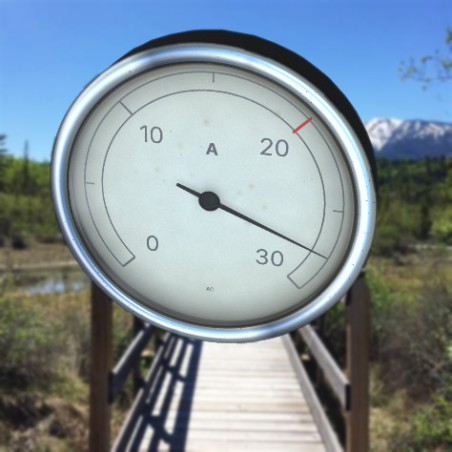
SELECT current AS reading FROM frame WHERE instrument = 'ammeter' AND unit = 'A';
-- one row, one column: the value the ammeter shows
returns 27.5 A
